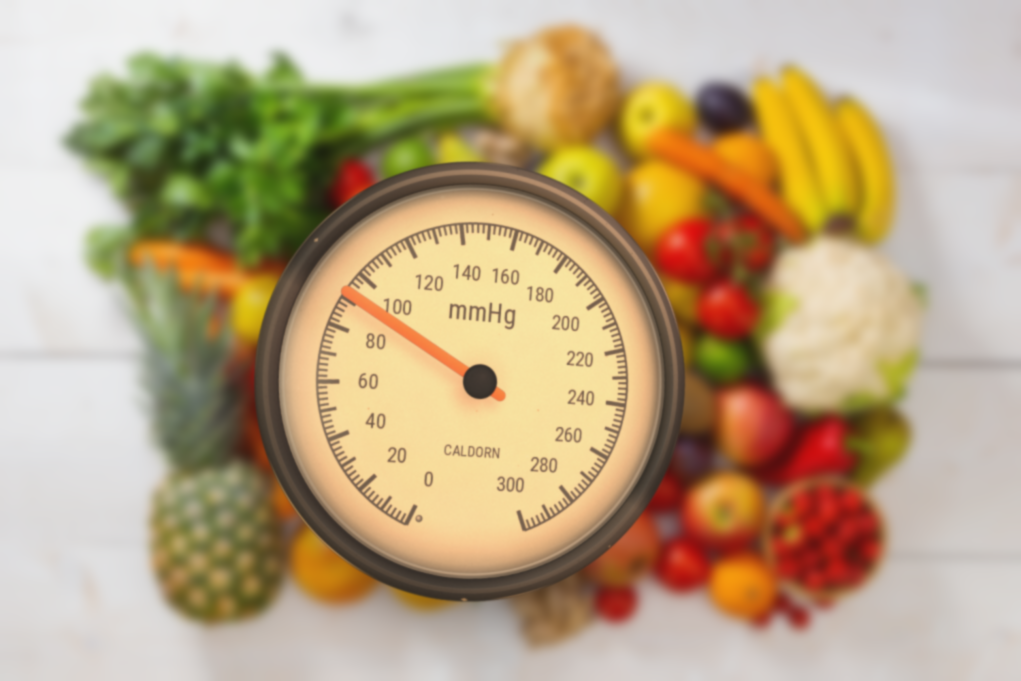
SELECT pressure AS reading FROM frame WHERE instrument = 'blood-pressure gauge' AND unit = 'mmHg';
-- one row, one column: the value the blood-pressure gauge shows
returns 92 mmHg
